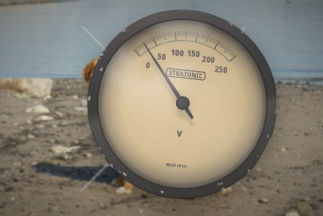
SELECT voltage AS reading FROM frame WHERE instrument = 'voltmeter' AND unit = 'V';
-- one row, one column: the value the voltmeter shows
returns 25 V
